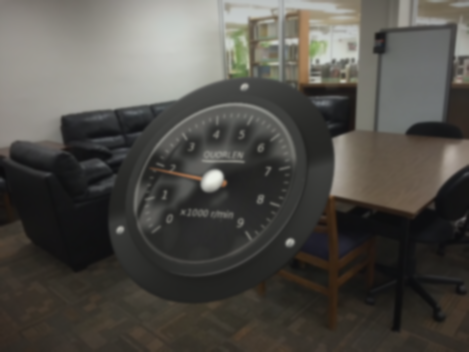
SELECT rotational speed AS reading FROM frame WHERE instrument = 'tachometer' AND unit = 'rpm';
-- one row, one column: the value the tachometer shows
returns 1800 rpm
